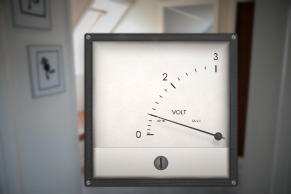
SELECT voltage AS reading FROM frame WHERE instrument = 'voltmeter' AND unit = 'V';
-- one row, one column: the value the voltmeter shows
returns 1 V
